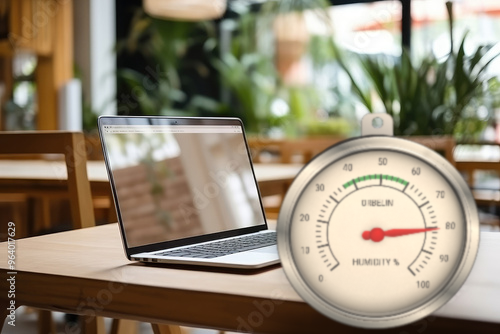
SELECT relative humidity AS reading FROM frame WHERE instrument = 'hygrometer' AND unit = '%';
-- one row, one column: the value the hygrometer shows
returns 80 %
